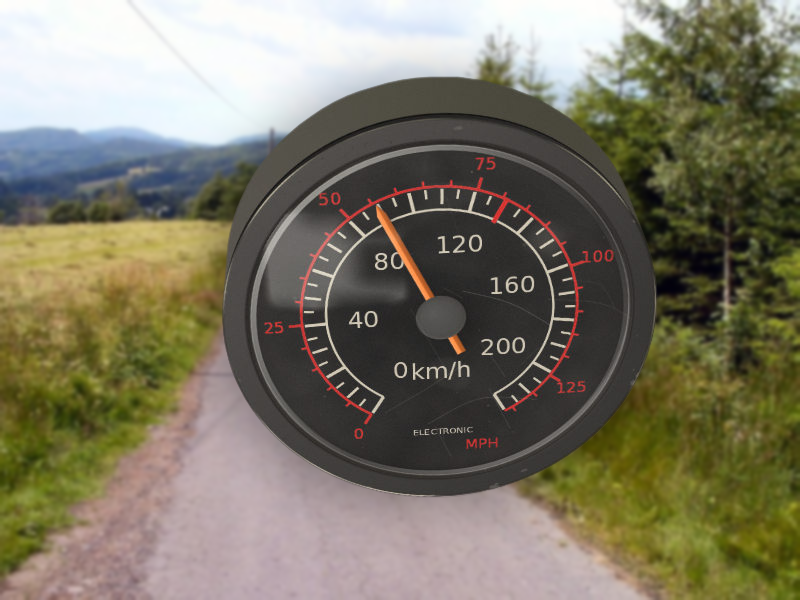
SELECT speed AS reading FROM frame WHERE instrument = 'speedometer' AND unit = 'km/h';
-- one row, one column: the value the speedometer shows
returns 90 km/h
